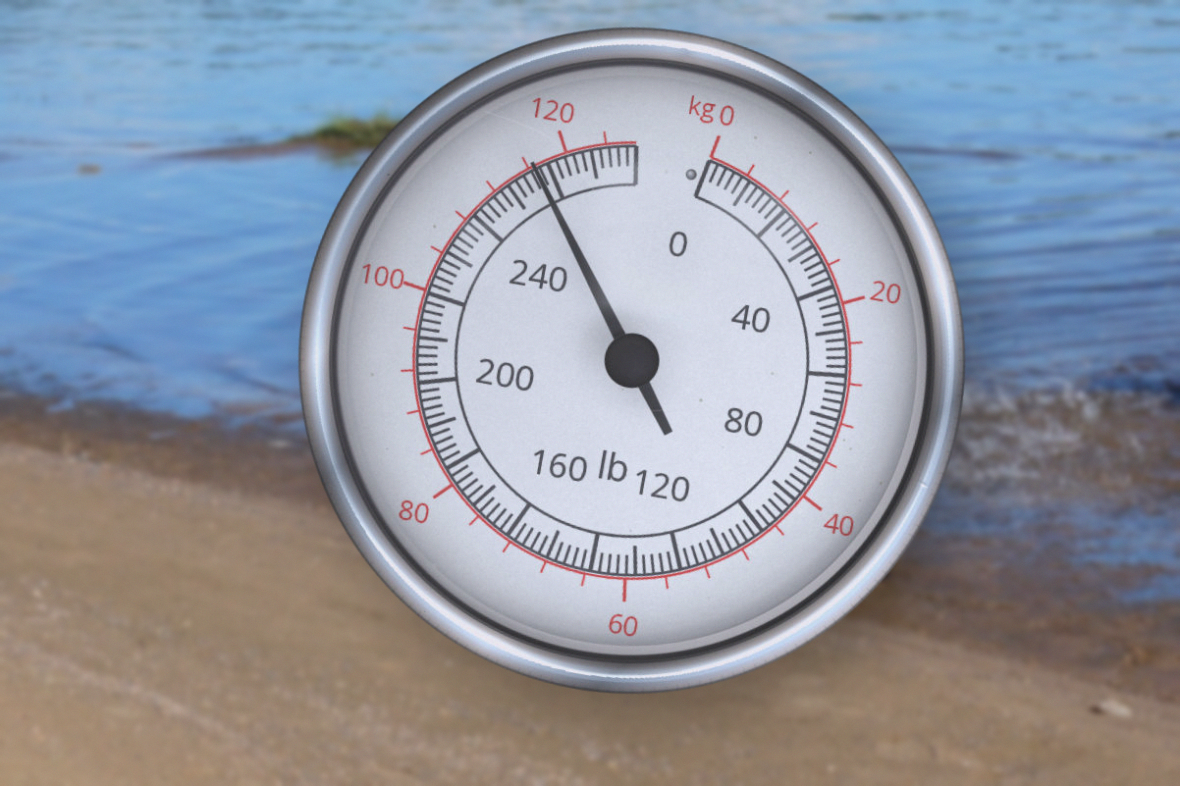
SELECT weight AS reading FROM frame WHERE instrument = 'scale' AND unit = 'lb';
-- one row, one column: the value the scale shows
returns 257 lb
